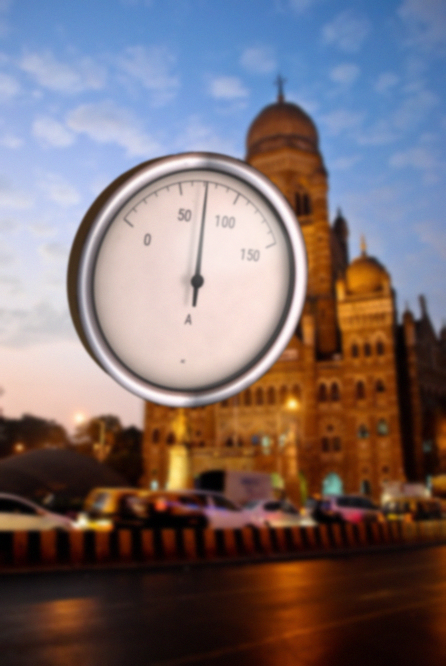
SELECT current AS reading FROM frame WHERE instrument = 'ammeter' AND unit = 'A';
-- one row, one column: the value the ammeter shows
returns 70 A
